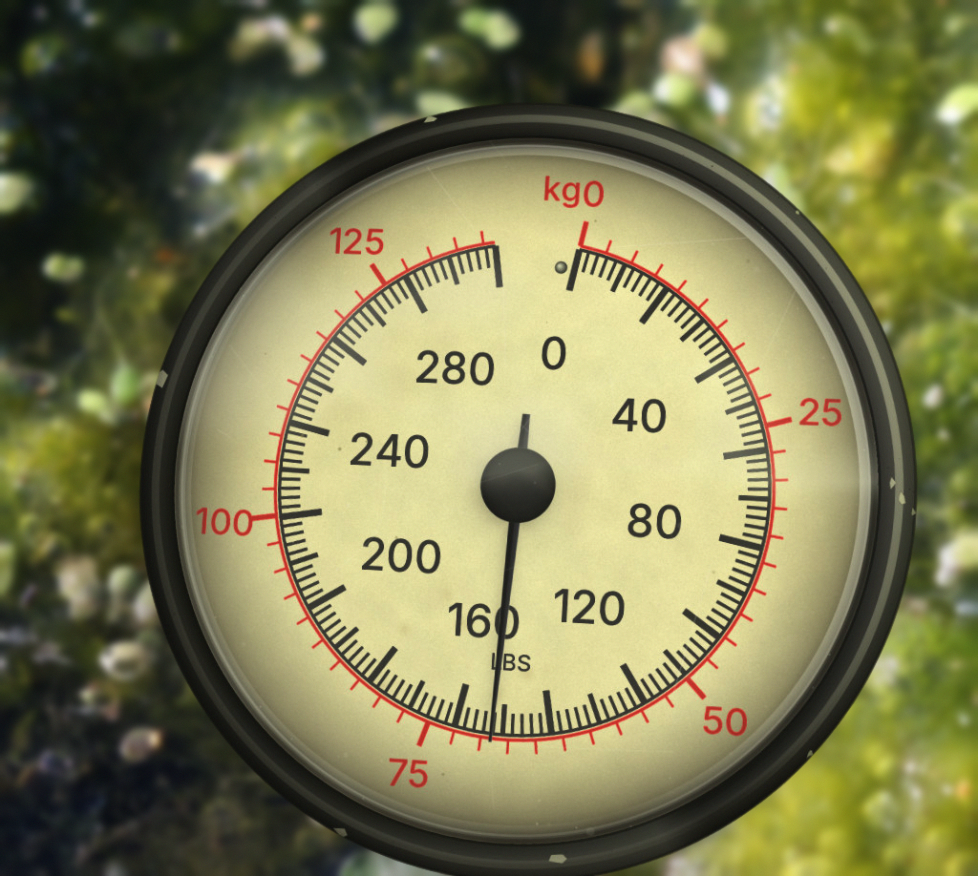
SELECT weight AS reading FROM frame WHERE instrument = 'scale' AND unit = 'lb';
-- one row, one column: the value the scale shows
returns 152 lb
